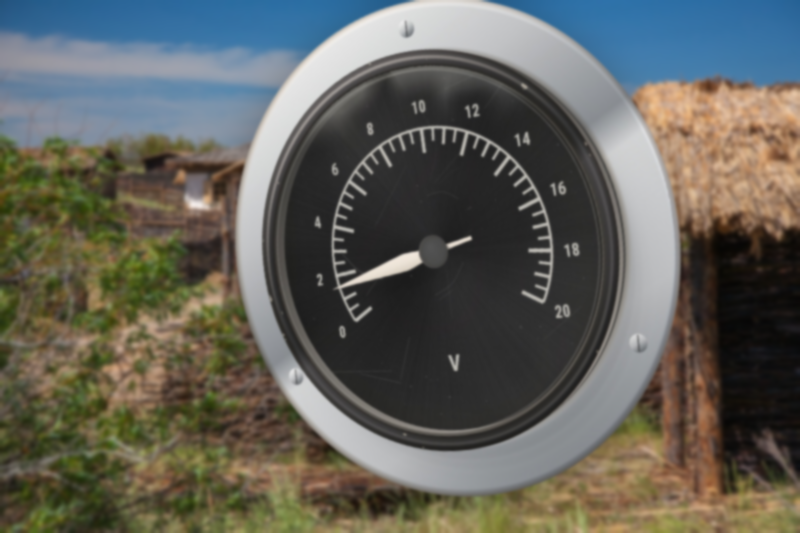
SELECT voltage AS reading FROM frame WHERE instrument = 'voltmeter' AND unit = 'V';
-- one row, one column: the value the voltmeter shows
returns 1.5 V
